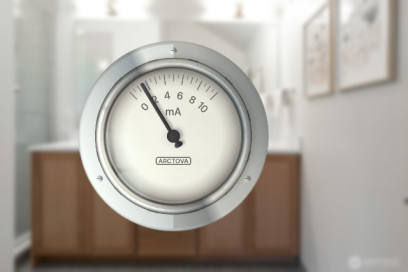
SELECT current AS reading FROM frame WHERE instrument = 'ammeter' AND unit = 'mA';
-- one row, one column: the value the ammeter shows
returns 1.5 mA
